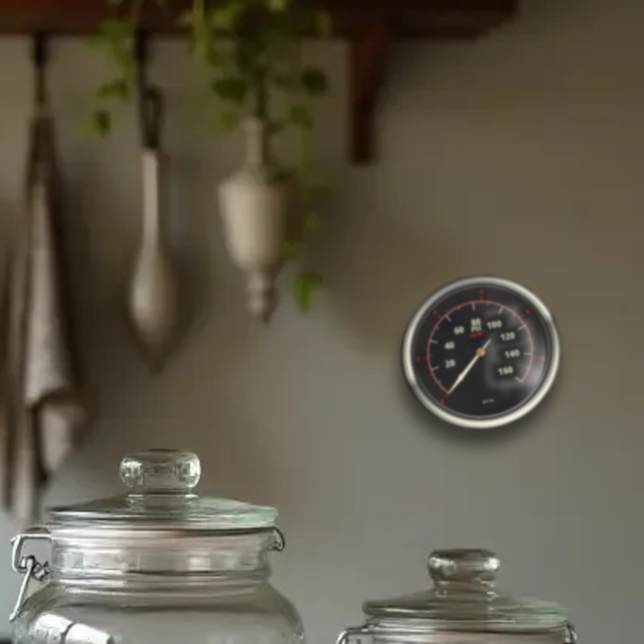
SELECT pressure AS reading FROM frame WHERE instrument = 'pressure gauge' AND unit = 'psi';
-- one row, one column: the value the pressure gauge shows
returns 0 psi
